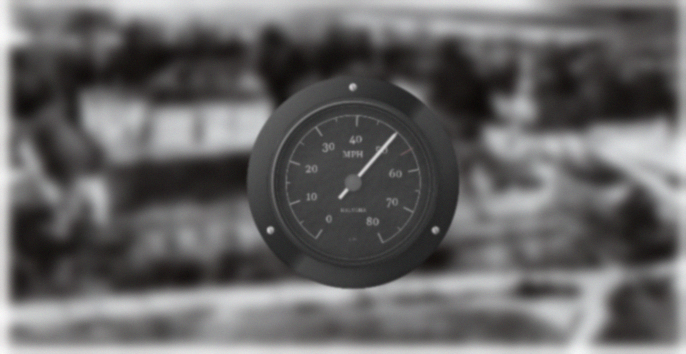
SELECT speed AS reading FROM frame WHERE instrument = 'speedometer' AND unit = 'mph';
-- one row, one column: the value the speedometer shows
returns 50 mph
